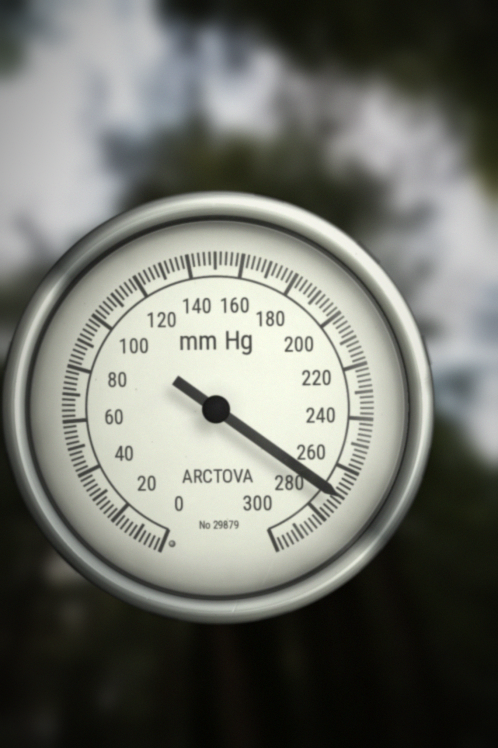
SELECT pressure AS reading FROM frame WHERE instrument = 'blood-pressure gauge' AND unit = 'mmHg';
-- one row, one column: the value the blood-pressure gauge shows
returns 270 mmHg
